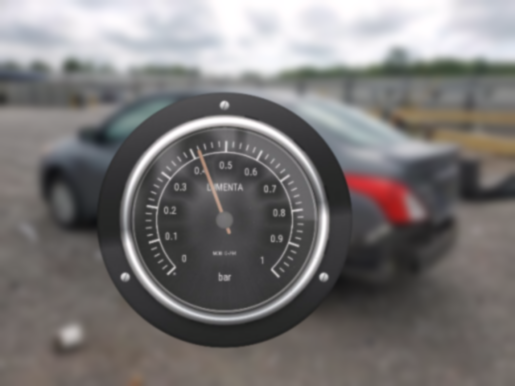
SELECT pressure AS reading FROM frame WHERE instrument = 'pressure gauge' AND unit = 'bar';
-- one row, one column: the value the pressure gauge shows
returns 0.42 bar
